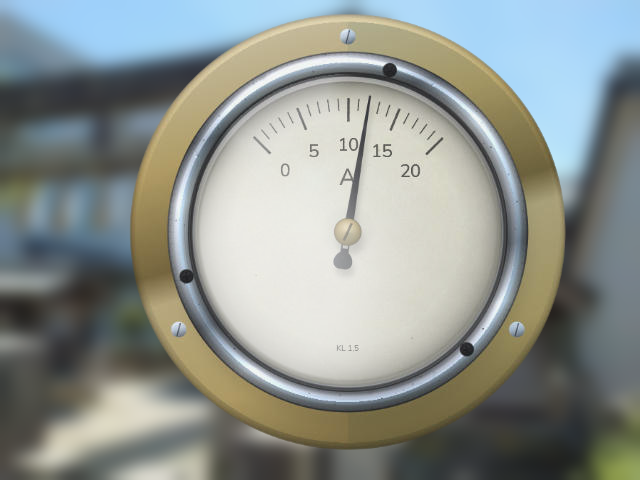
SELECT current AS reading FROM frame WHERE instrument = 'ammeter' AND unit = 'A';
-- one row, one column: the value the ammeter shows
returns 12 A
